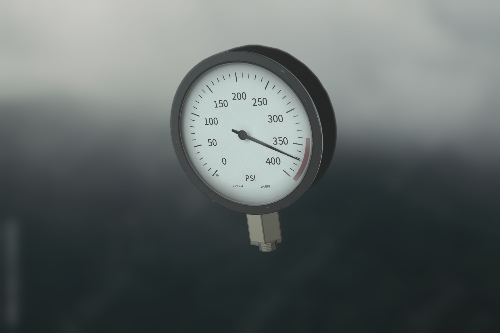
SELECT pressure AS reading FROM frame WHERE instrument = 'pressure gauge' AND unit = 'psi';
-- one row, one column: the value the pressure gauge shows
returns 370 psi
